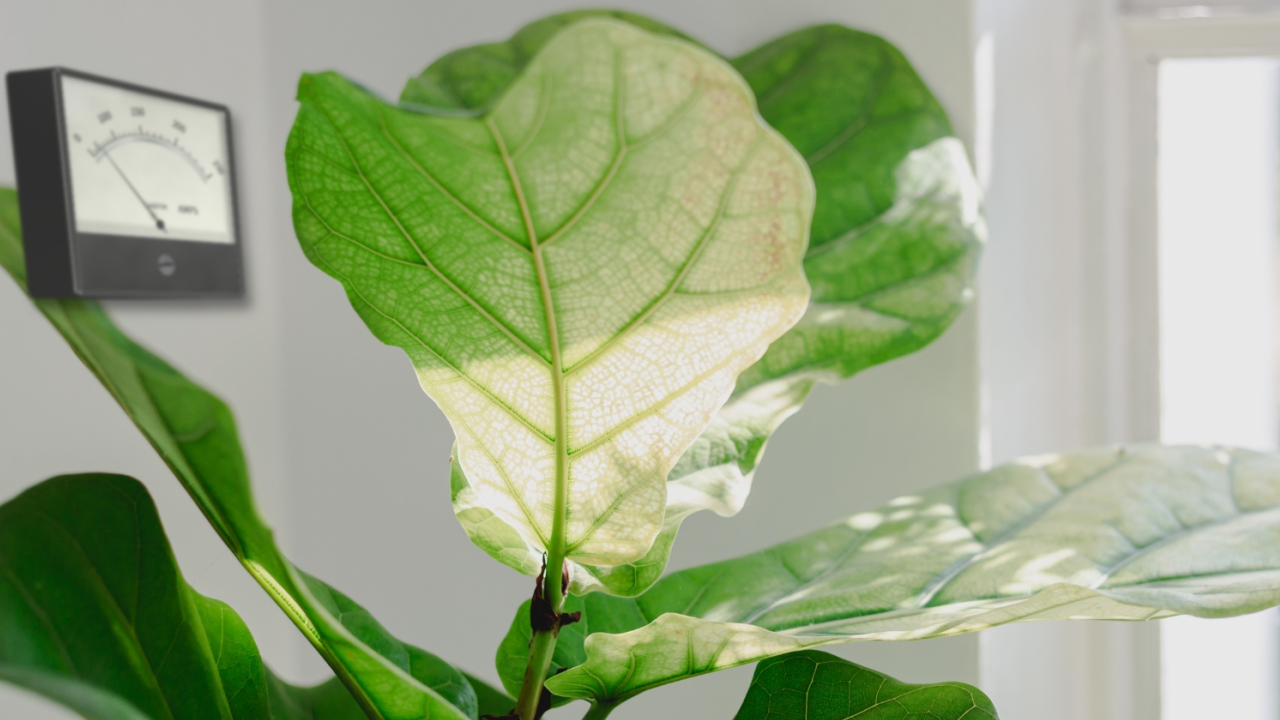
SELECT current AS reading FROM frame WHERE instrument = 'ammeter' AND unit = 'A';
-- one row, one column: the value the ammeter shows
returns 50 A
